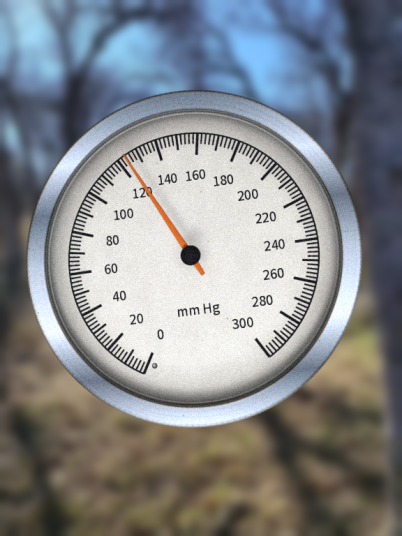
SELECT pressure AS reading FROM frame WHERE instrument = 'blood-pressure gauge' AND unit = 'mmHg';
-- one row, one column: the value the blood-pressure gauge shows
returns 124 mmHg
